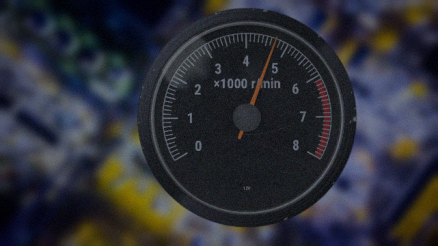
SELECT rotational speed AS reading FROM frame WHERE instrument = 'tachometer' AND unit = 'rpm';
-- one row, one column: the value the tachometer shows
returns 4700 rpm
